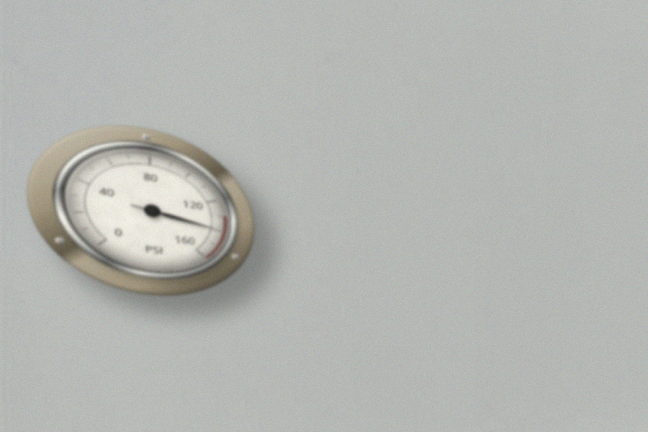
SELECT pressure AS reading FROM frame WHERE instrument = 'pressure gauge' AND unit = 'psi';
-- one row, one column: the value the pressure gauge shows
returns 140 psi
